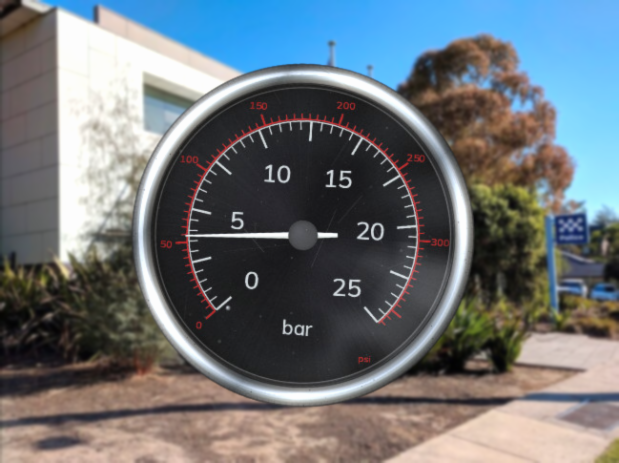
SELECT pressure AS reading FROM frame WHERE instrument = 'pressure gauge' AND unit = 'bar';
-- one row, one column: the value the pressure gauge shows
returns 3.75 bar
